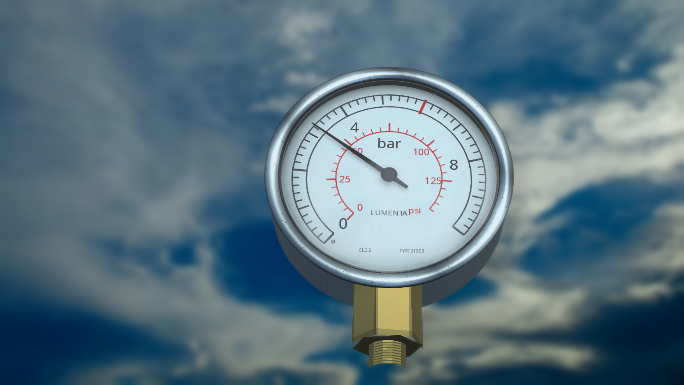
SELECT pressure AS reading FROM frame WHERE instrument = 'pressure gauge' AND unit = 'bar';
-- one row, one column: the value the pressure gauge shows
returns 3.2 bar
